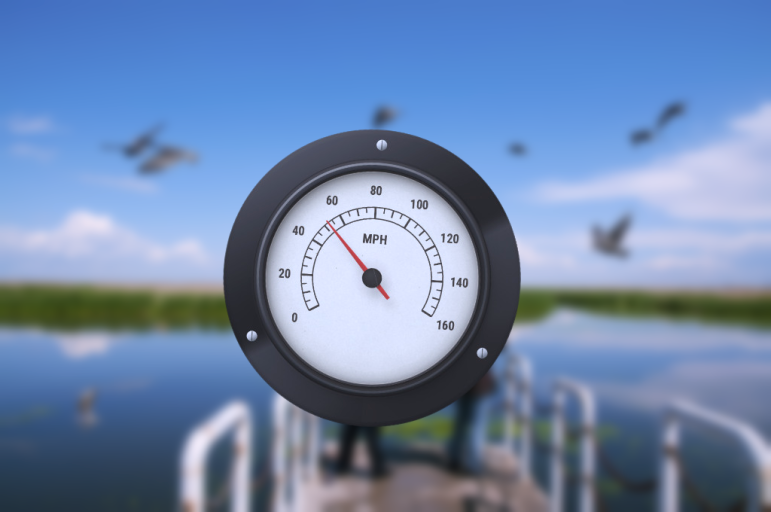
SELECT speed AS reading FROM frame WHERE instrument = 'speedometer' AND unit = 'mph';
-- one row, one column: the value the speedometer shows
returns 52.5 mph
